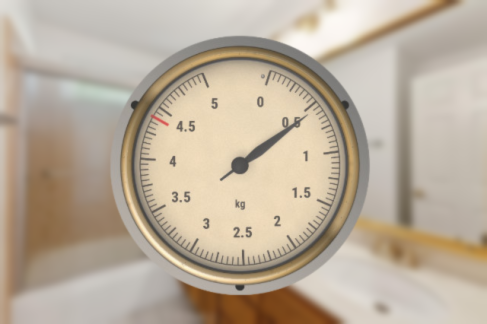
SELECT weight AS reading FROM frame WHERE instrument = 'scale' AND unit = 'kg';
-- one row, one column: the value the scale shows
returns 0.55 kg
